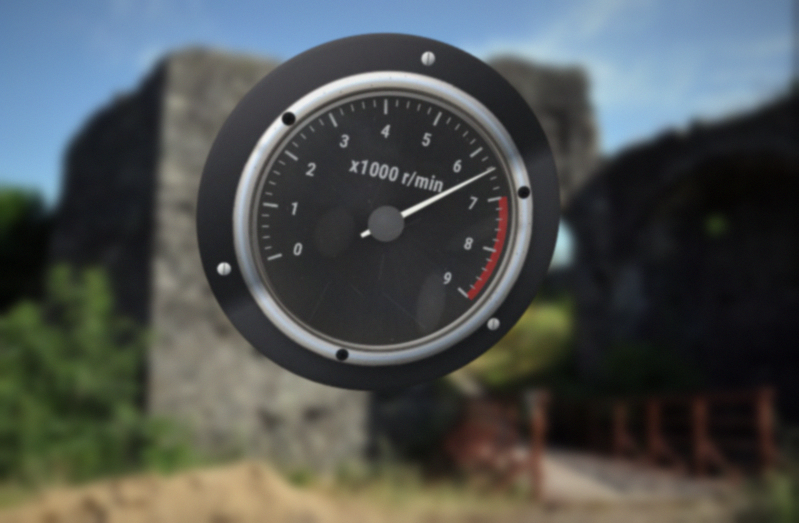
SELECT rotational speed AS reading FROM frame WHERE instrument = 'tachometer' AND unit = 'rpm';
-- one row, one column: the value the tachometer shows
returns 6400 rpm
